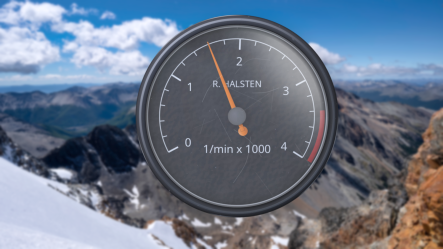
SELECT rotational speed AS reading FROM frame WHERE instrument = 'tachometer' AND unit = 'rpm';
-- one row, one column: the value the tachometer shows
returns 1600 rpm
